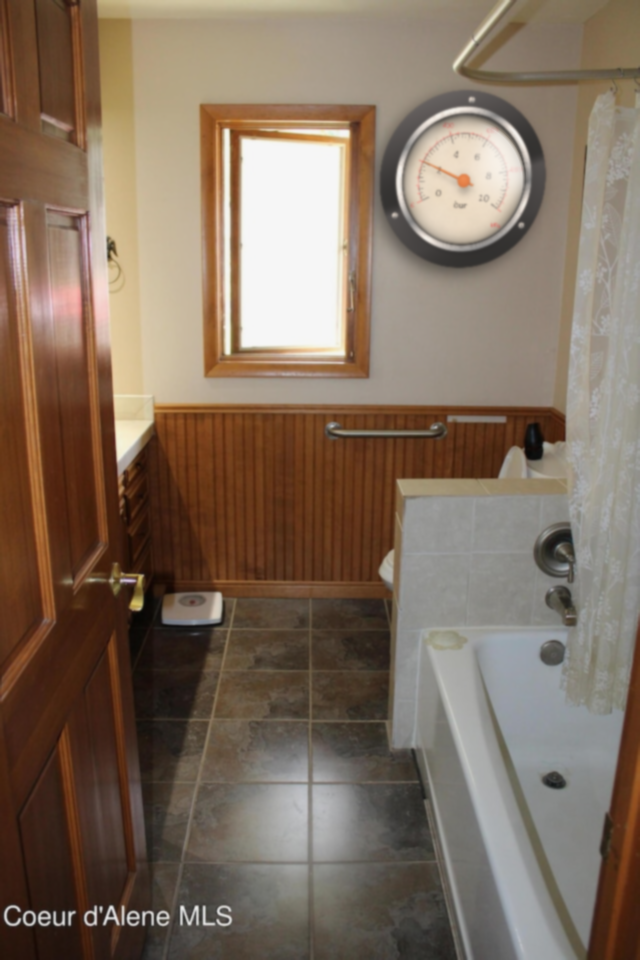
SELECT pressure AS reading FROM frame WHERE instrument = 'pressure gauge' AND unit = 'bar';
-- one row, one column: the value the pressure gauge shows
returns 2 bar
